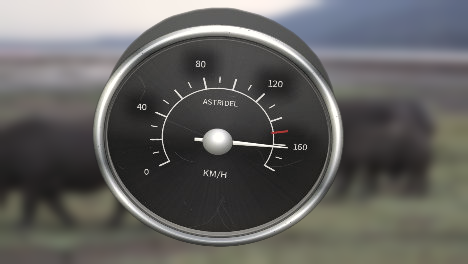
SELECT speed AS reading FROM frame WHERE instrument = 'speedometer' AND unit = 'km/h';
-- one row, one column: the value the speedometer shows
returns 160 km/h
